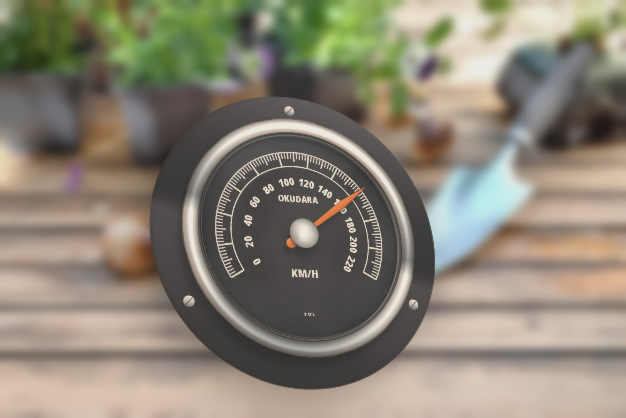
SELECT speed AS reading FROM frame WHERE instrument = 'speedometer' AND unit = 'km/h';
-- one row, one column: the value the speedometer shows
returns 160 km/h
